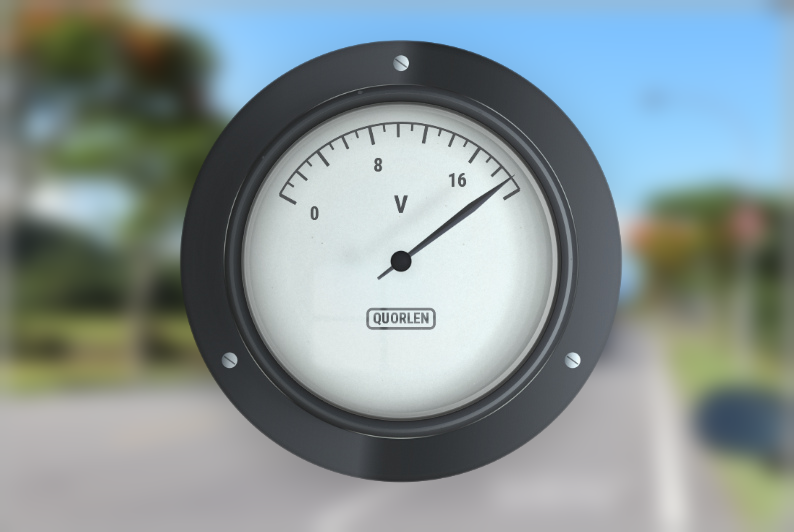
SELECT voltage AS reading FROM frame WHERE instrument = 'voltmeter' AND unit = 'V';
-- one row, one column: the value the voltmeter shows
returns 19 V
